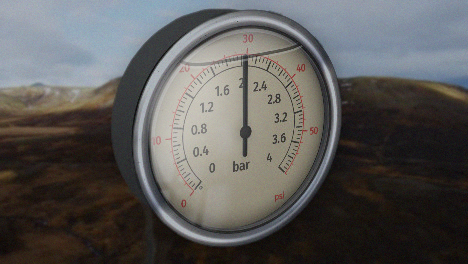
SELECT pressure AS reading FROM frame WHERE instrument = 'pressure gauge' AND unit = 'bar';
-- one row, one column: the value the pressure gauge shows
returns 2 bar
